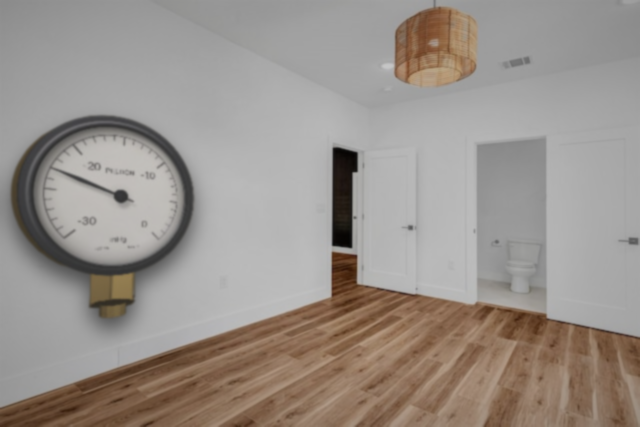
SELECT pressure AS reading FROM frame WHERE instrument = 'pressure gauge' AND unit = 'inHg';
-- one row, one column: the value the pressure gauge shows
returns -23 inHg
